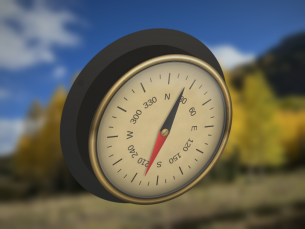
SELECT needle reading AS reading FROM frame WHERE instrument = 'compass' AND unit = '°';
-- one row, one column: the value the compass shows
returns 200 °
